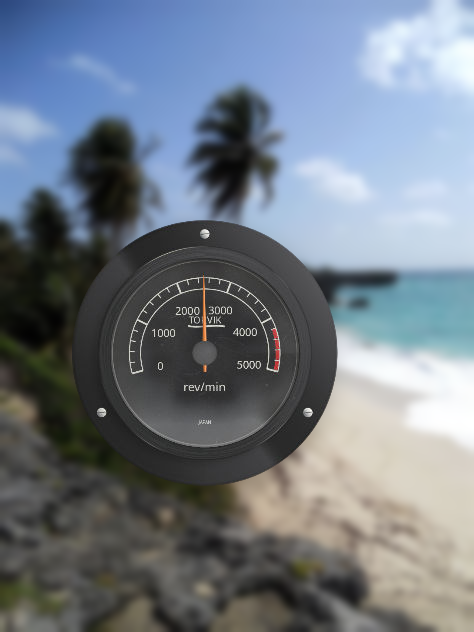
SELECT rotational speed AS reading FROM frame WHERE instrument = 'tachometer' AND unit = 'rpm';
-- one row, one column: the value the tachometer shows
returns 2500 rpm
